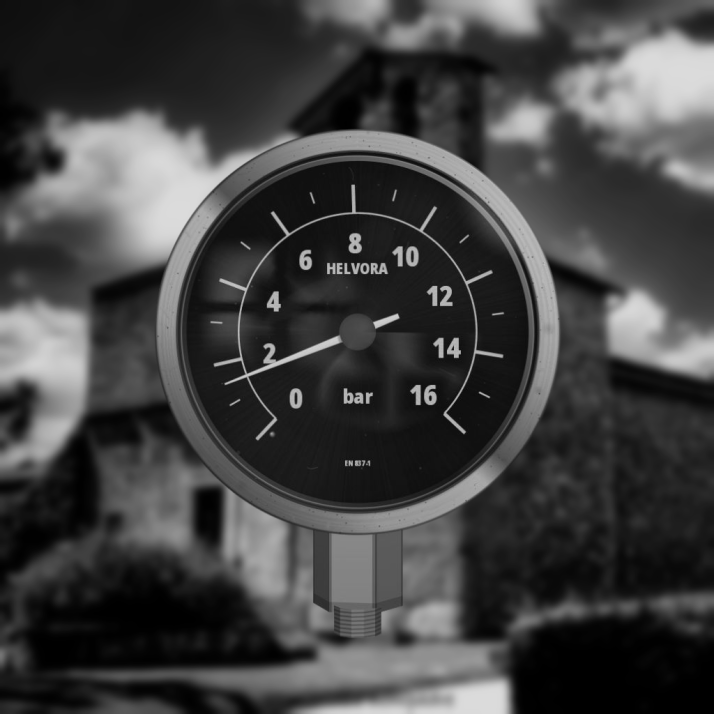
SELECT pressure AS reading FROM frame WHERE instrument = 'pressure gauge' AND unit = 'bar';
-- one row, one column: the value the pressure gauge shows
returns 1.5 bar
